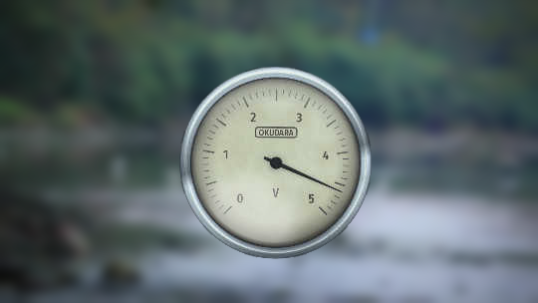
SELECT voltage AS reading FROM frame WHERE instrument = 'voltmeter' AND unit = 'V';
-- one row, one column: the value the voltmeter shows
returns 4.6 V
